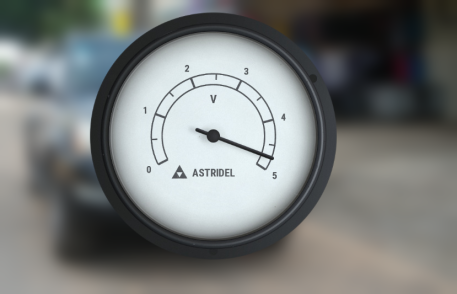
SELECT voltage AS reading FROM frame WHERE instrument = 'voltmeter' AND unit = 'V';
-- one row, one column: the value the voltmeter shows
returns 4.75 V
